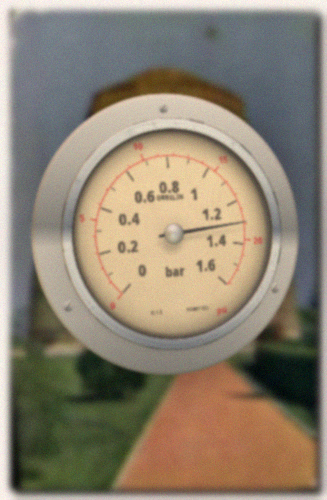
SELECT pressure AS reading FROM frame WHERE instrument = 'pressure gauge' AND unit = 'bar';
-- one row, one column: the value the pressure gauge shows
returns 1.3 bar
